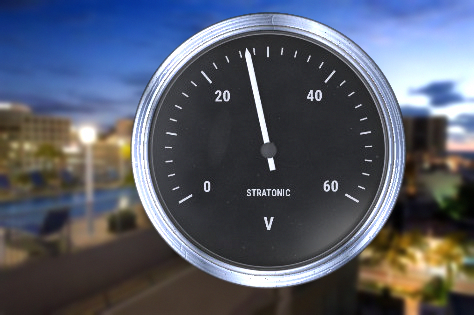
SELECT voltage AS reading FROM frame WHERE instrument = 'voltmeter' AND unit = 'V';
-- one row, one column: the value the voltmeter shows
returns 27 V
